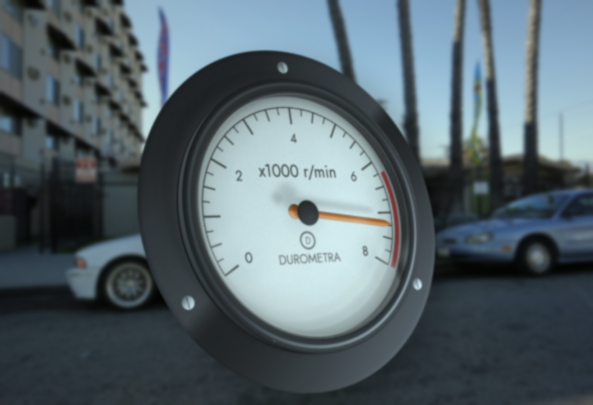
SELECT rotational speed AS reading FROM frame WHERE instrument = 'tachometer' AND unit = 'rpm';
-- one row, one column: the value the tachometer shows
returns 7250 rpm
